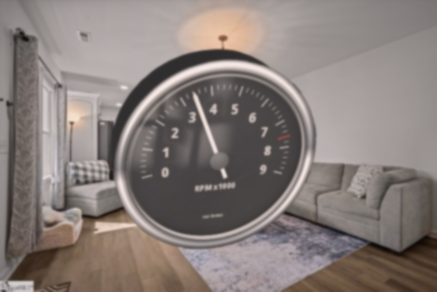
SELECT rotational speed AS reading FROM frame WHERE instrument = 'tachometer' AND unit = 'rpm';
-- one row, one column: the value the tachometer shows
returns 3400 rpm
